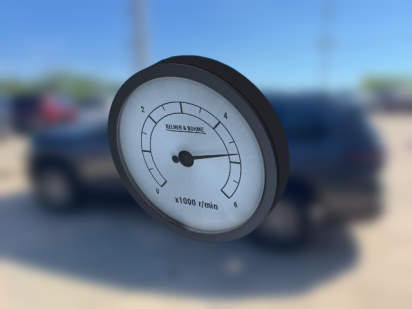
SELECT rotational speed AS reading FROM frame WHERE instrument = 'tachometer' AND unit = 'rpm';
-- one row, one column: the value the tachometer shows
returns 4750 rpm
